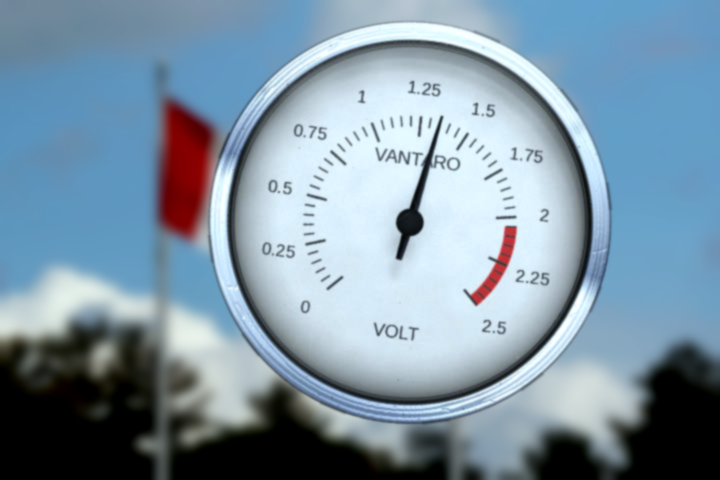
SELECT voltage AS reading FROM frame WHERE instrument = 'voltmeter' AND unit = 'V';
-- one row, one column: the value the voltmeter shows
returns 1.35 V
